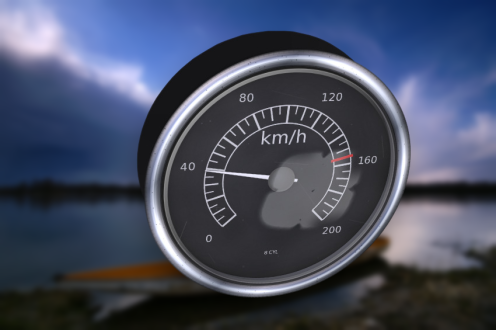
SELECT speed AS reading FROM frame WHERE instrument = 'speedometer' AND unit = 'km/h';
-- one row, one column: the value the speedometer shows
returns 40 km/h
